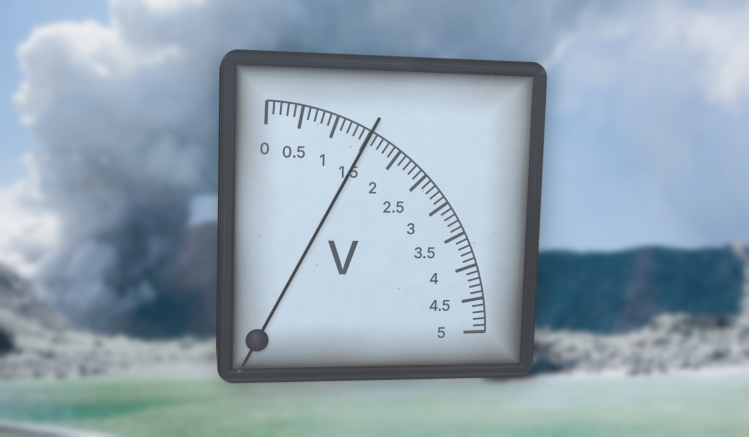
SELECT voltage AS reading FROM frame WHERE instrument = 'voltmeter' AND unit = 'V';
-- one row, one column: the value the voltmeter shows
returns 1.5 V
